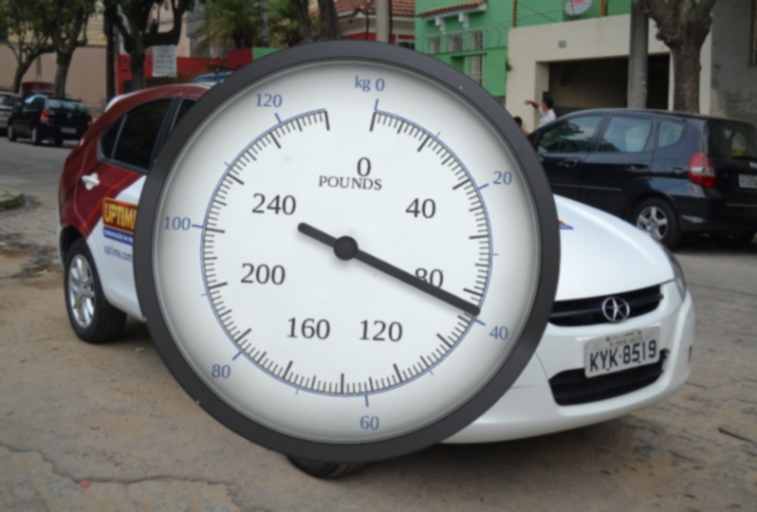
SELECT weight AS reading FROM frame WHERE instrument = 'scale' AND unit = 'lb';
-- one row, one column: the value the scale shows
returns 86 lb
